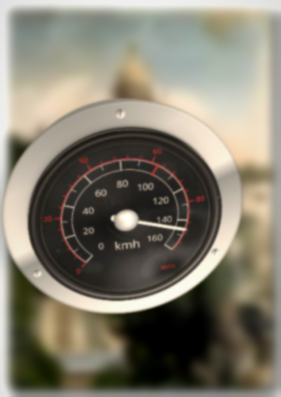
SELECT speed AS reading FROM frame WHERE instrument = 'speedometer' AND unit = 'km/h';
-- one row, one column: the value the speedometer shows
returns 145 km/h
